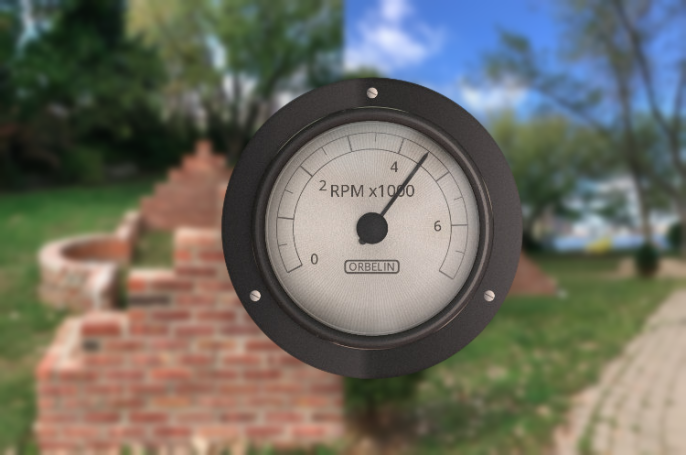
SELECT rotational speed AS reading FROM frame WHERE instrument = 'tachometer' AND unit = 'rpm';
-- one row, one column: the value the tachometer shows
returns 4500 rpm
